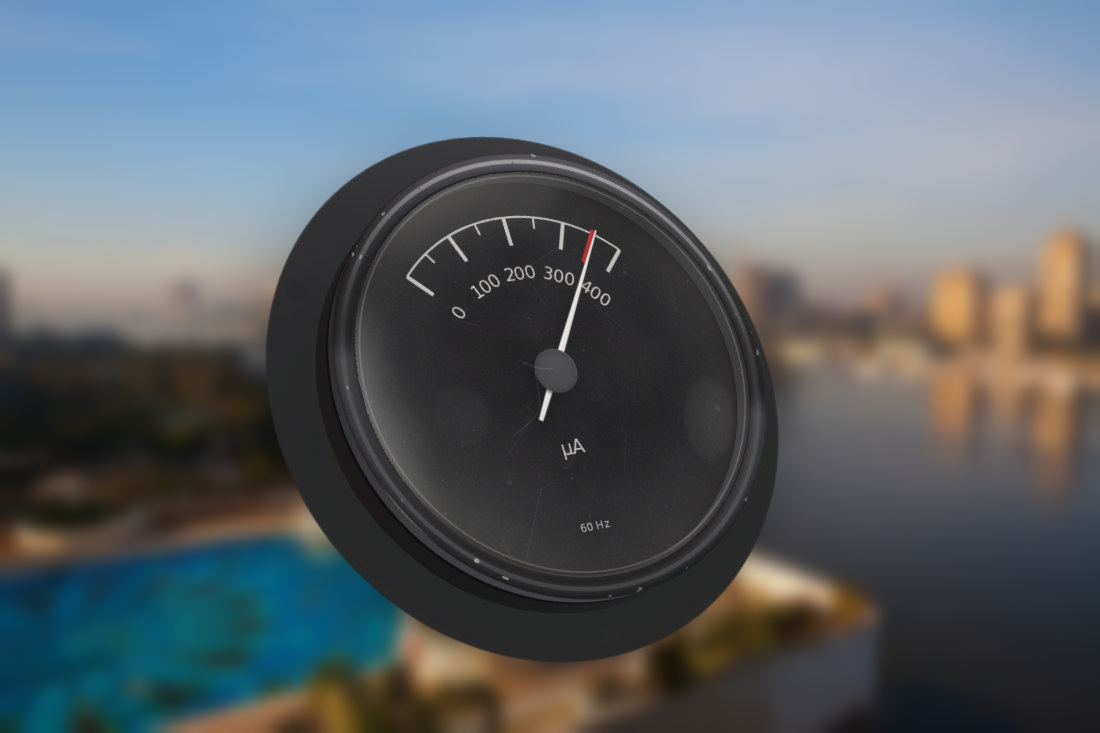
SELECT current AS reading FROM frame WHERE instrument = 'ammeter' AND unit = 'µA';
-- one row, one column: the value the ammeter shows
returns 350 µA
